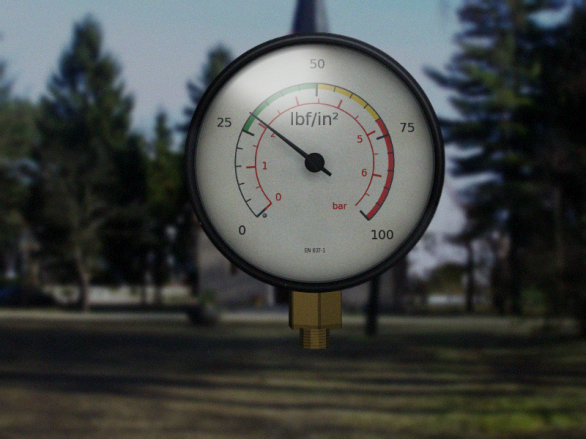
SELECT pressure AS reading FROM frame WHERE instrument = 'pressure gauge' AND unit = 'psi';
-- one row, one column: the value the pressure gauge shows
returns 30 psi
